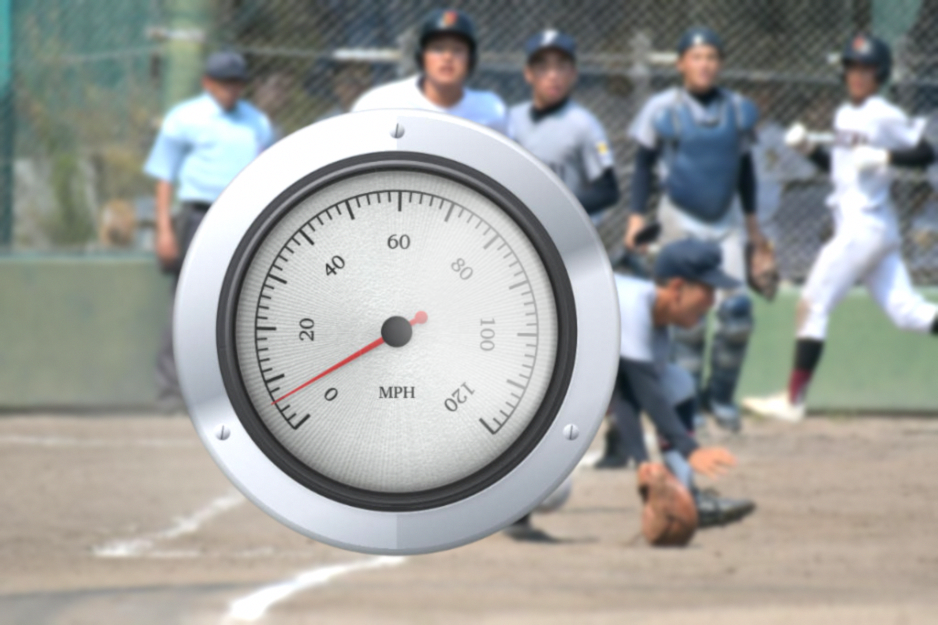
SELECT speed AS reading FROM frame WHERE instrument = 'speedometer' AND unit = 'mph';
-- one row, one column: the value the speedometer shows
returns 6 mph
